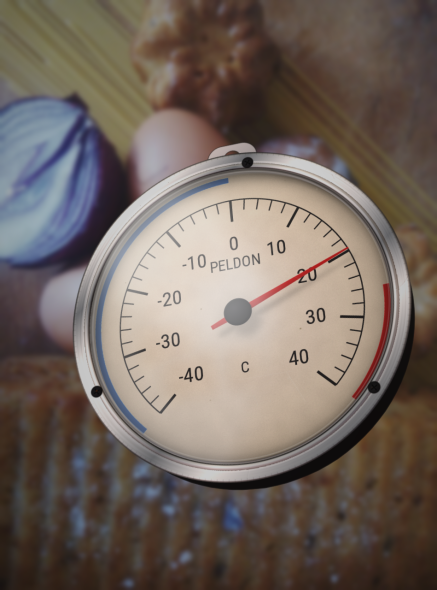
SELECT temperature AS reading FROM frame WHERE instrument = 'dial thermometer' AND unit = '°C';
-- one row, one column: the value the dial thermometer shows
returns 20 °C
